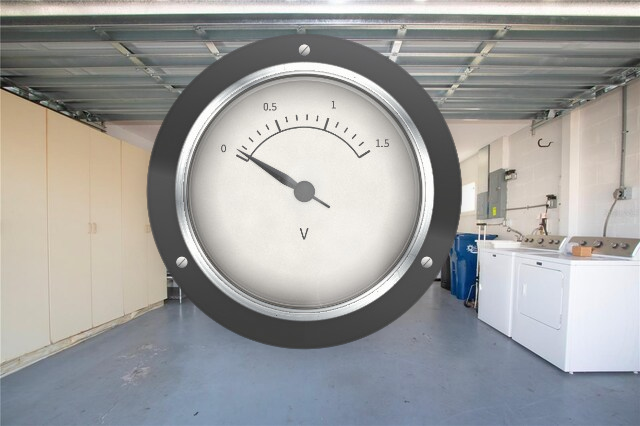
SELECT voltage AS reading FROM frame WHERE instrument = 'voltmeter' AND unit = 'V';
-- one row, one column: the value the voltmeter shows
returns 0.05 V
